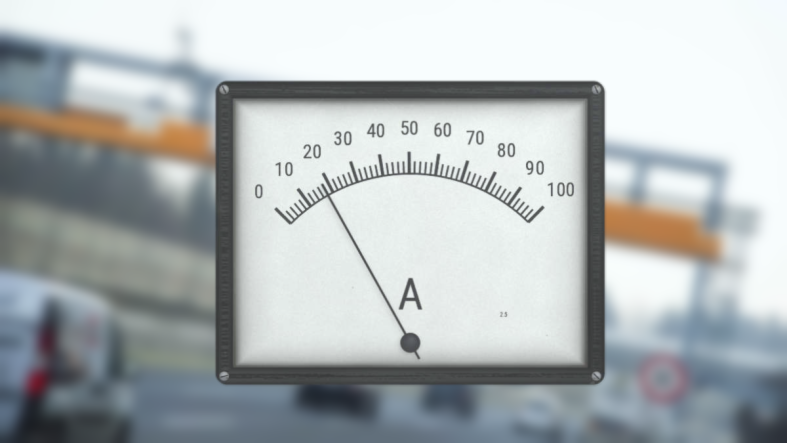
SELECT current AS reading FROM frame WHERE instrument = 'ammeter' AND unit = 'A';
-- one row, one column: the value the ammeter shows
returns 18 A
